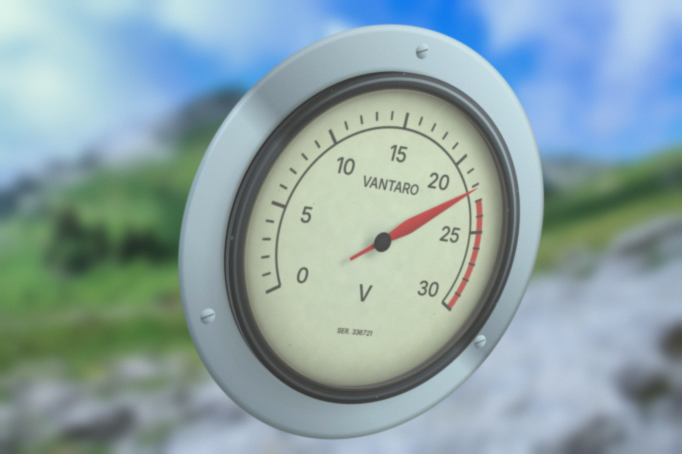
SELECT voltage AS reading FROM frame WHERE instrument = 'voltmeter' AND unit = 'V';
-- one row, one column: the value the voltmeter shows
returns 22 V
